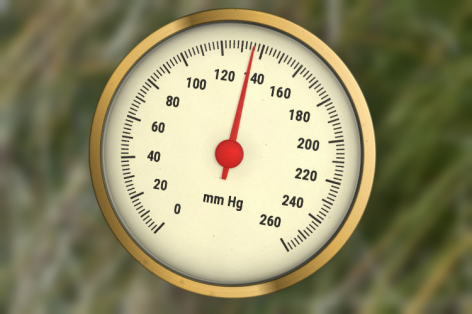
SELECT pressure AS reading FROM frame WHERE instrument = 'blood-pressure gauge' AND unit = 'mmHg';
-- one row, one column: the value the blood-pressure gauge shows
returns 136 mmHg
